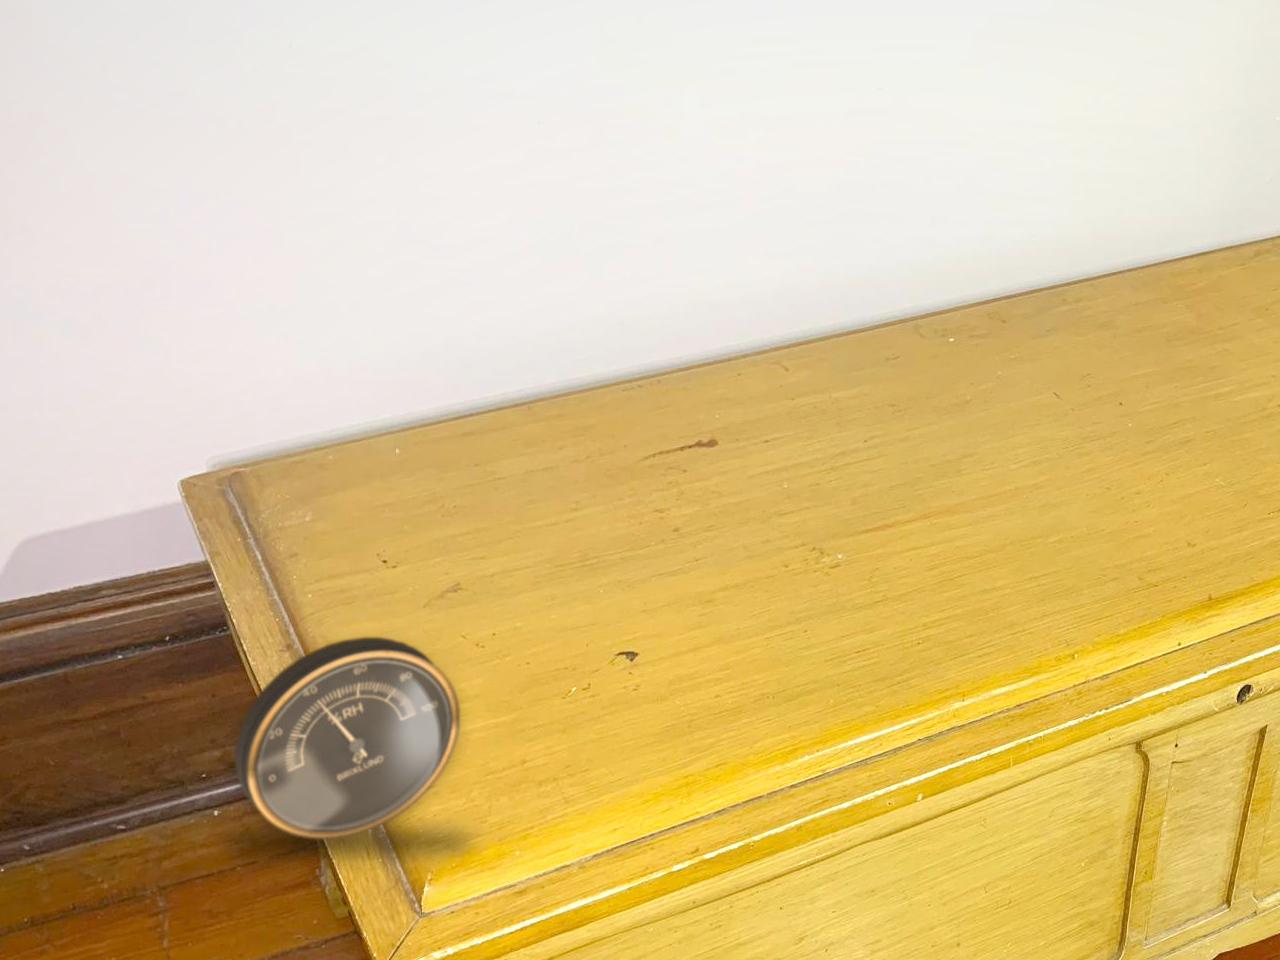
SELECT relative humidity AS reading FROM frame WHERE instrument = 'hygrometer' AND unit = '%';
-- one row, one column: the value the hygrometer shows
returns 40 %
